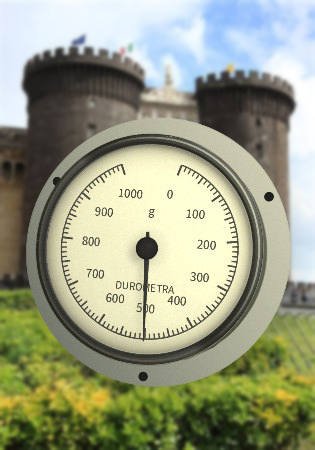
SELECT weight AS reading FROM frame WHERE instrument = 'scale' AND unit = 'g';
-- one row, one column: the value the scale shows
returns 500 g
